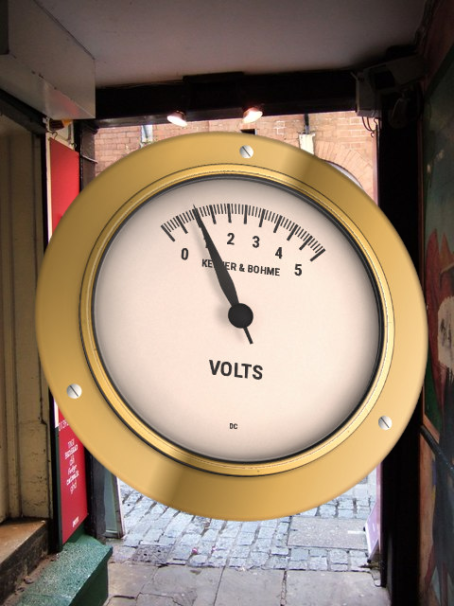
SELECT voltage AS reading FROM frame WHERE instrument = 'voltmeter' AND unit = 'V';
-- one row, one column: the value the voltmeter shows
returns 1 V
